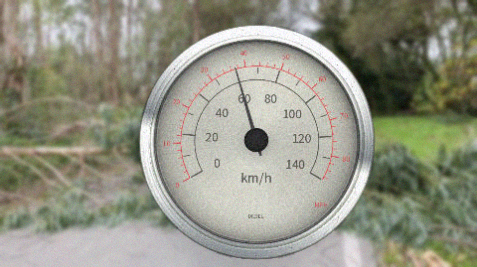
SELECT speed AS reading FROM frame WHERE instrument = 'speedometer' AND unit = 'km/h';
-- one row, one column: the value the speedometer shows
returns 60 km/h
